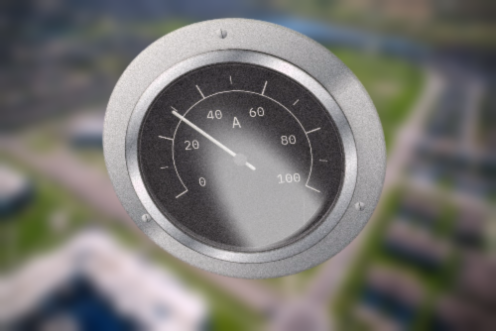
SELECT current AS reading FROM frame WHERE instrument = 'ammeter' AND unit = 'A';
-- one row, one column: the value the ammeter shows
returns 30 A
